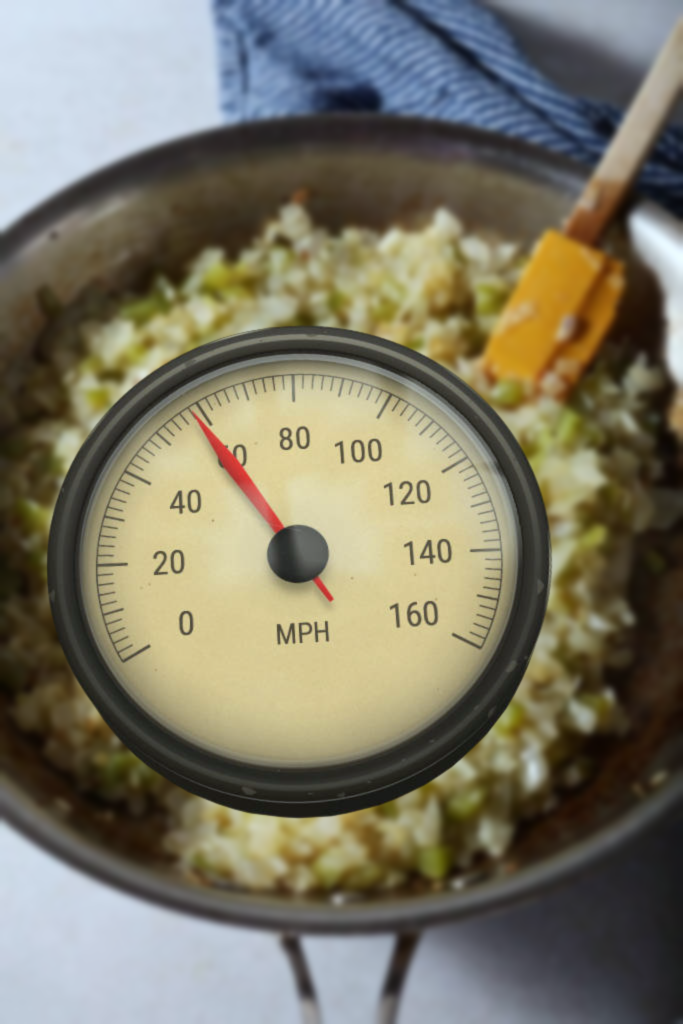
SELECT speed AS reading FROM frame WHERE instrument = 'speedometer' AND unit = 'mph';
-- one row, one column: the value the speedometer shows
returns 58 mph
